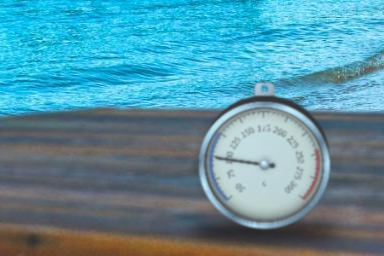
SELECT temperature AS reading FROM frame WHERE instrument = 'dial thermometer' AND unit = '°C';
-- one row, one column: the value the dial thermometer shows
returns 100 °C
